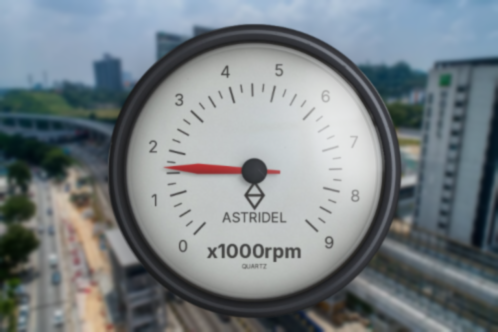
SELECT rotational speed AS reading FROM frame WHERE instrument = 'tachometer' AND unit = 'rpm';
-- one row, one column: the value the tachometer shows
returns 1625 rpm
